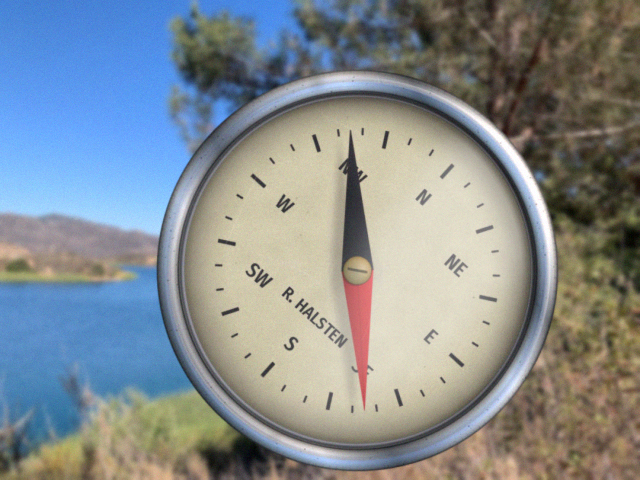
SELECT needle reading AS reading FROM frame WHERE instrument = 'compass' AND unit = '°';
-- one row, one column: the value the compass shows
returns 135 °
